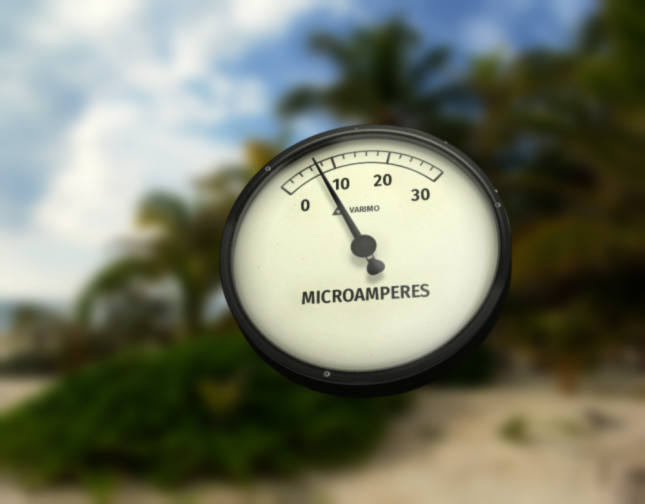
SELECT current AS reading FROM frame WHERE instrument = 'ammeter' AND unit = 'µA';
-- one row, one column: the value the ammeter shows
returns 7 µA
